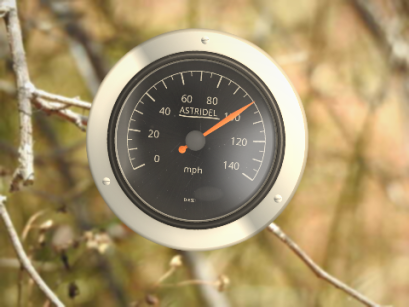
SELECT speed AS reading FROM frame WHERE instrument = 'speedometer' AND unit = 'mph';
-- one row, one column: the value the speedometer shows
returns 100 mph
